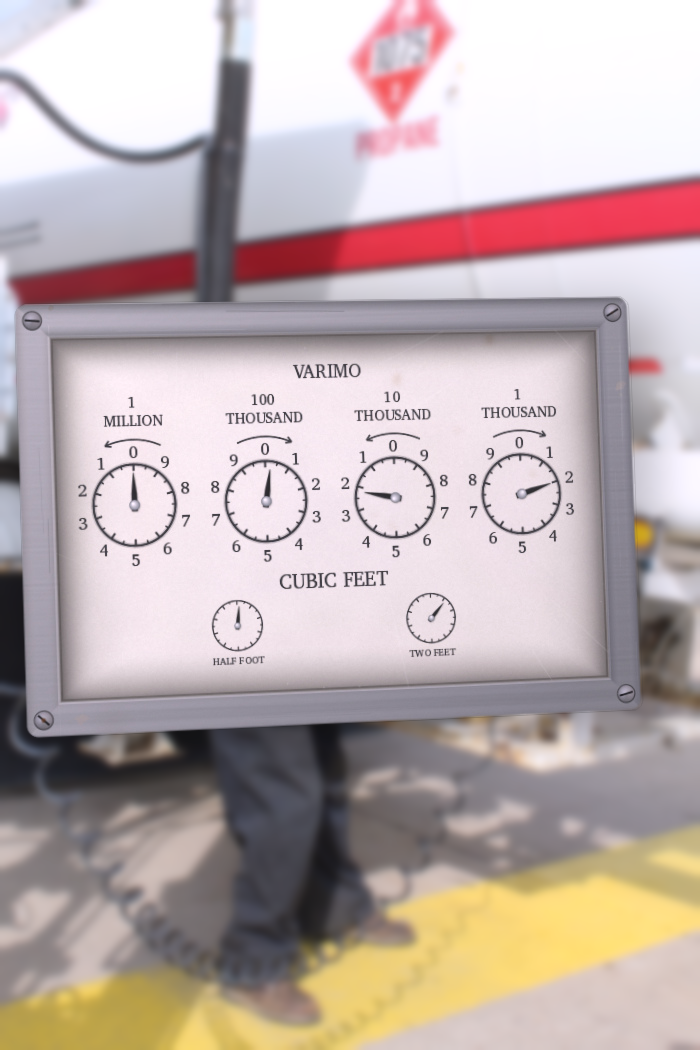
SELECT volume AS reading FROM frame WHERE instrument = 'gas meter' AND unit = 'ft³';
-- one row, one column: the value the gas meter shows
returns 2200 ft³
